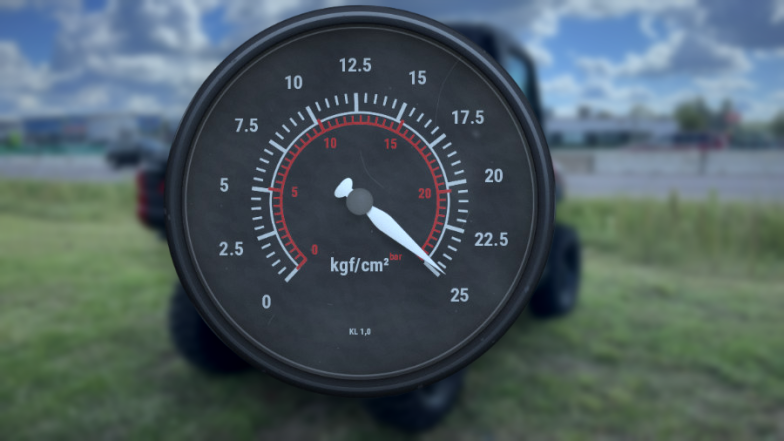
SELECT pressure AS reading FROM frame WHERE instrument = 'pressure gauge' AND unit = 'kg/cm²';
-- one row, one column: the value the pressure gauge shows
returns 24.75 kg/cm²
